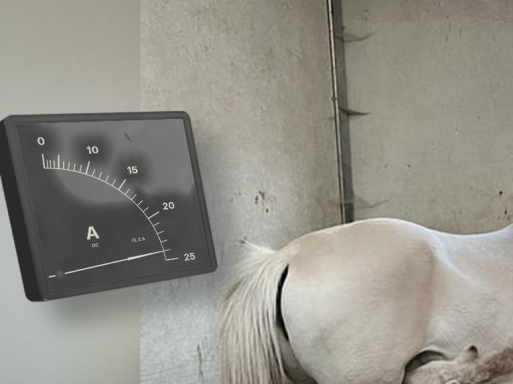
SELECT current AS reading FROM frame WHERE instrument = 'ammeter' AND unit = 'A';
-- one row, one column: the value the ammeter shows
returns 24 A
